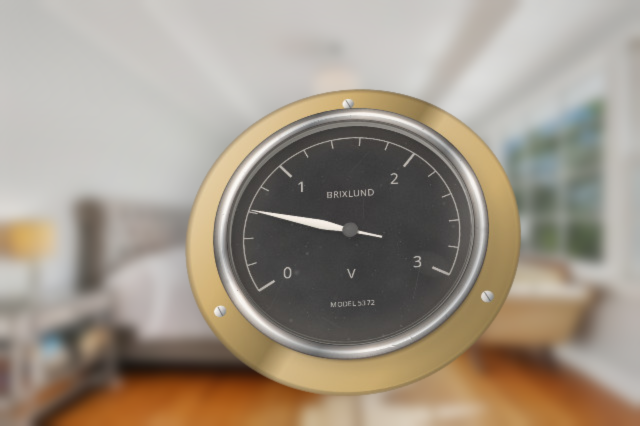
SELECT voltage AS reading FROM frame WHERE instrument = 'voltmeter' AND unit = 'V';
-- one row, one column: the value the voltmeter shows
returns 0.6 V
